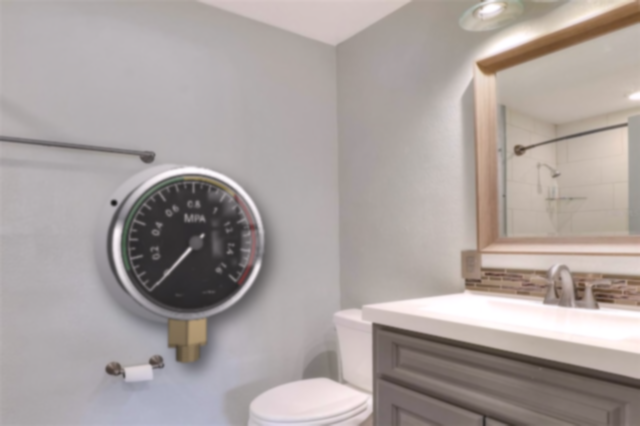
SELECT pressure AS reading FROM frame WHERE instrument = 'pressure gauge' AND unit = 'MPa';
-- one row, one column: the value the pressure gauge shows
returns 0 MPa
